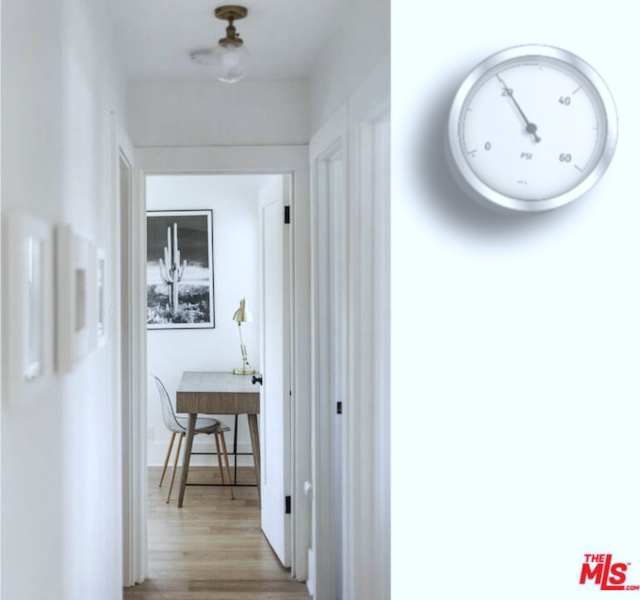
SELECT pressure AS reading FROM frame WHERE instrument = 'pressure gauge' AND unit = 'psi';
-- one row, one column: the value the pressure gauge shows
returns 20 psi
